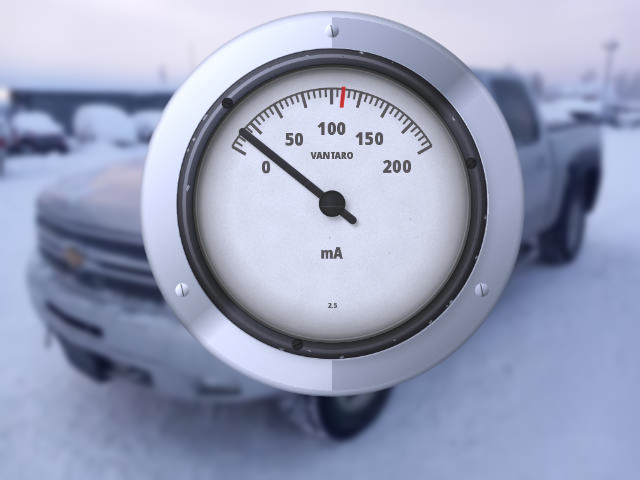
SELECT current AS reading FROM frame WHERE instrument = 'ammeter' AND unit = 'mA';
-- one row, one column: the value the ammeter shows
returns 15 mA
